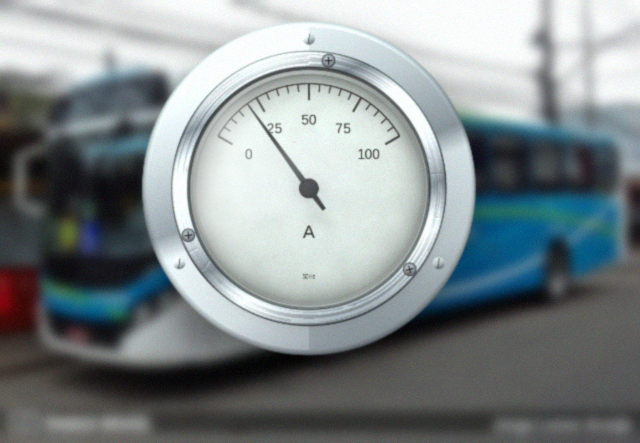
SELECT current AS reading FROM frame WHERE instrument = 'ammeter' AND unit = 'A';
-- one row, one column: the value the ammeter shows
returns 20 A
